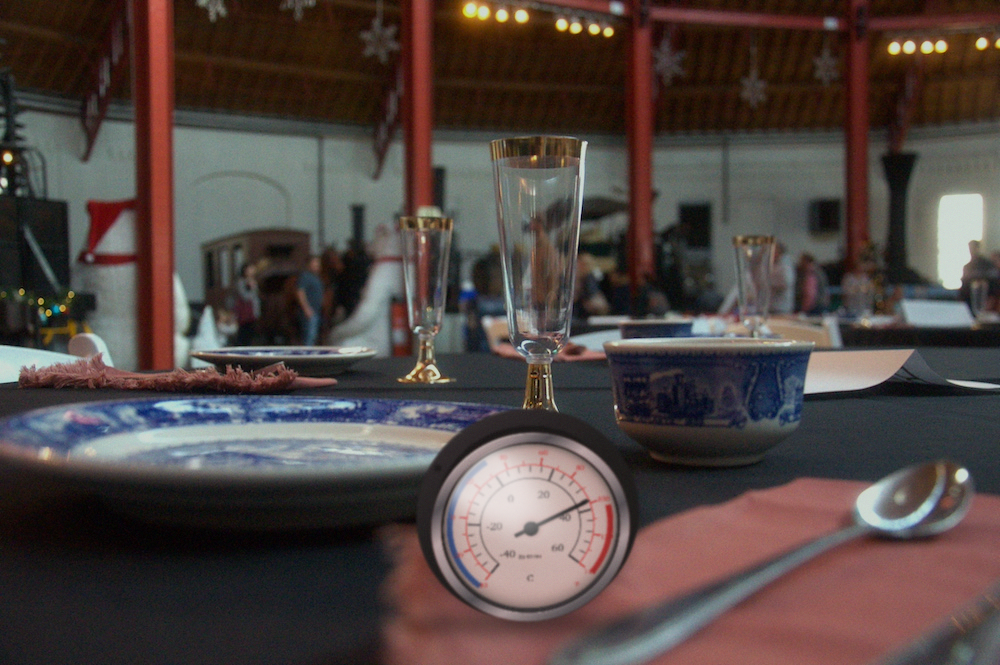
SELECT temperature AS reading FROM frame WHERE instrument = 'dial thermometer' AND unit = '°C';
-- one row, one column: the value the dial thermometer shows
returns 36 °C
